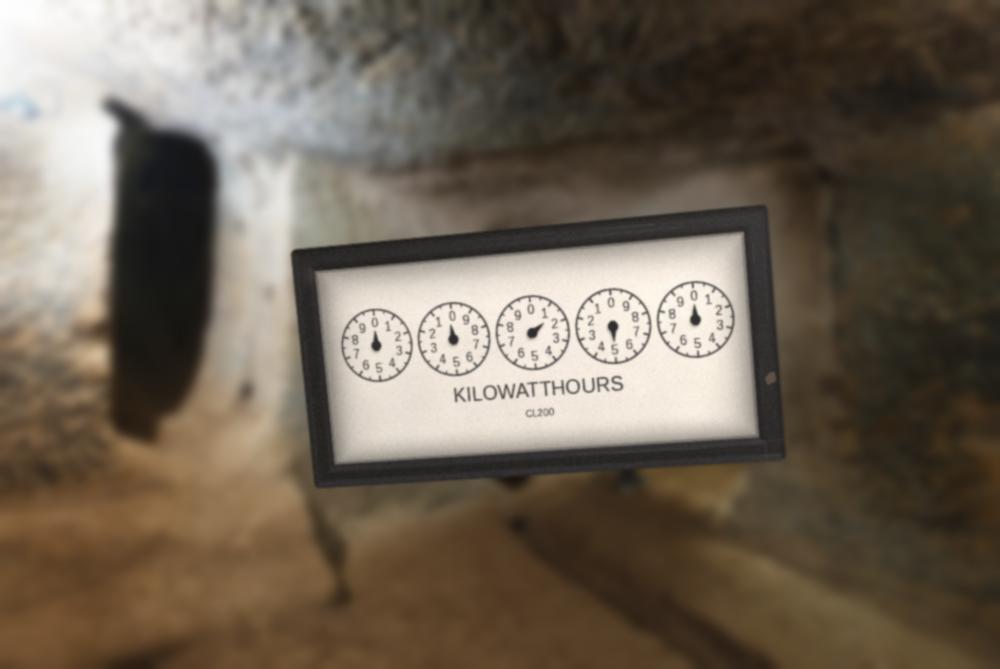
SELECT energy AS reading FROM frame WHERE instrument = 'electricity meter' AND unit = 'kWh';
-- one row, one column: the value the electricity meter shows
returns 150 kWh
